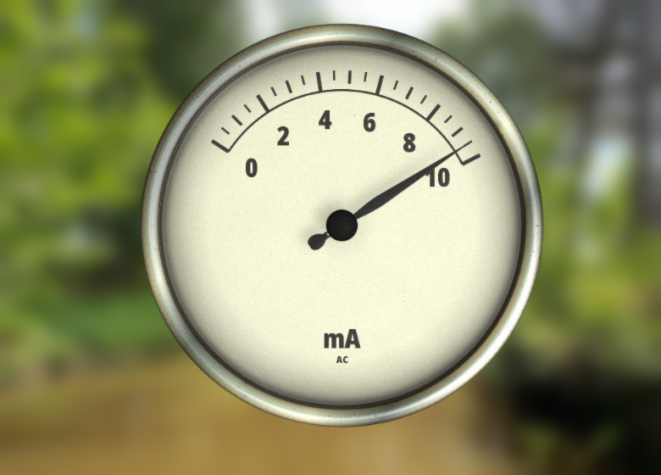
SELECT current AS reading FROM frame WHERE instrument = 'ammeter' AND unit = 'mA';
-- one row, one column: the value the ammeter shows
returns 9.5 mA
